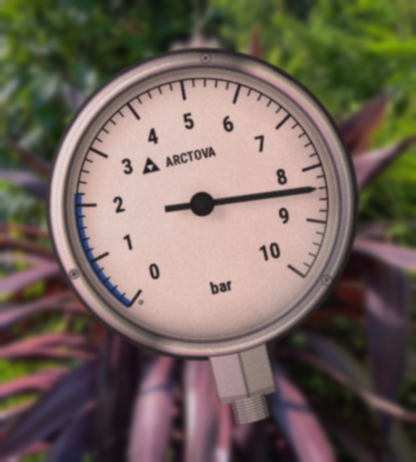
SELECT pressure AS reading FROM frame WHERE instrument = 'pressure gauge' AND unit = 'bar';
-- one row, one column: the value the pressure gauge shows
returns 8.4 bar
